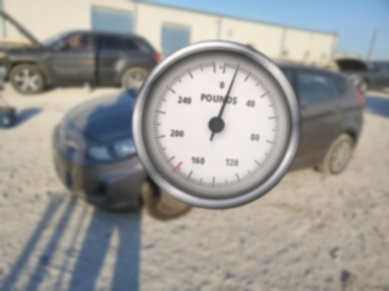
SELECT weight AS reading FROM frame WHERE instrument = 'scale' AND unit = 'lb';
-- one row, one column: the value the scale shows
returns 10 lb
